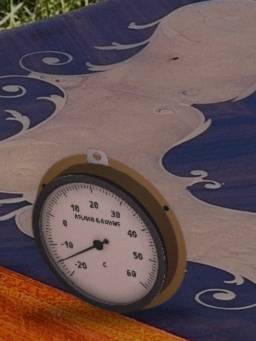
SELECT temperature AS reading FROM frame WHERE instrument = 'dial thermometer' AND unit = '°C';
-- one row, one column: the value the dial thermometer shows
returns -15 °C
